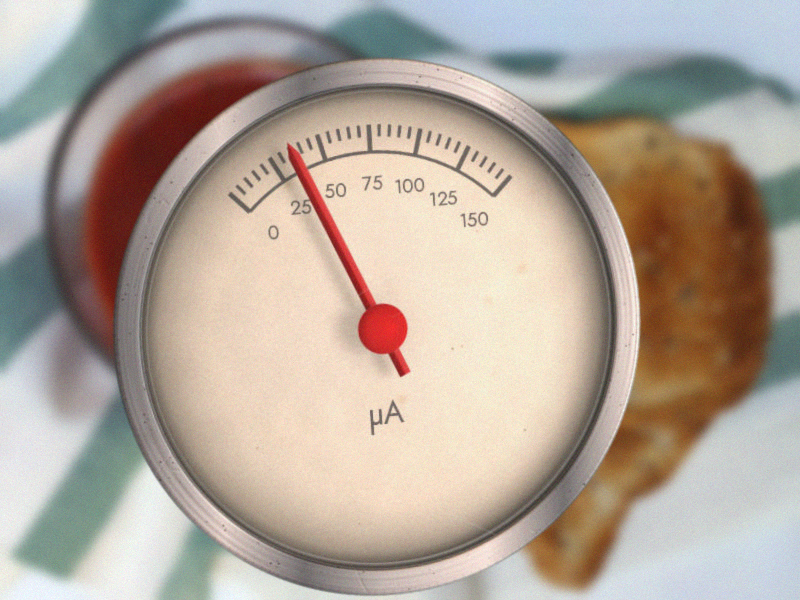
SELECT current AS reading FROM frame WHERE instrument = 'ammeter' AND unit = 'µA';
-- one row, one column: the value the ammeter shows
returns 35 µA
